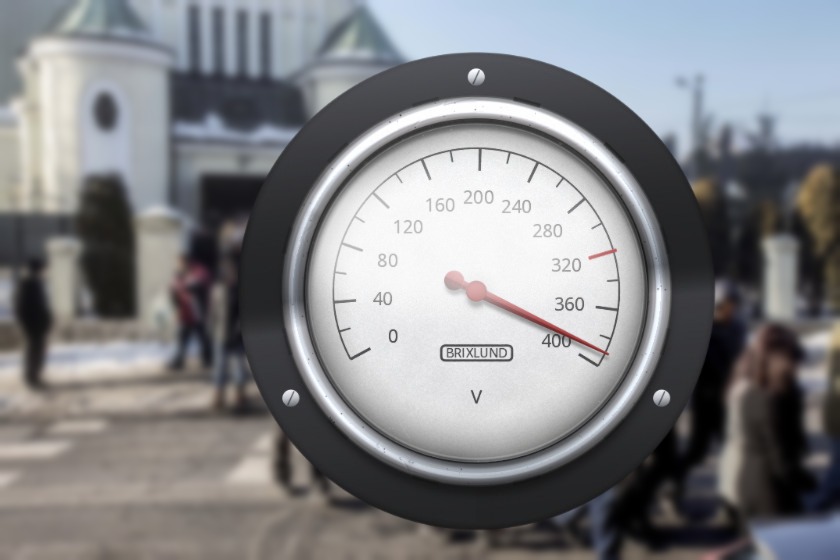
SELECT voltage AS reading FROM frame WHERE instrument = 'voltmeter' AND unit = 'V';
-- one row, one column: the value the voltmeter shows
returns 390 V
